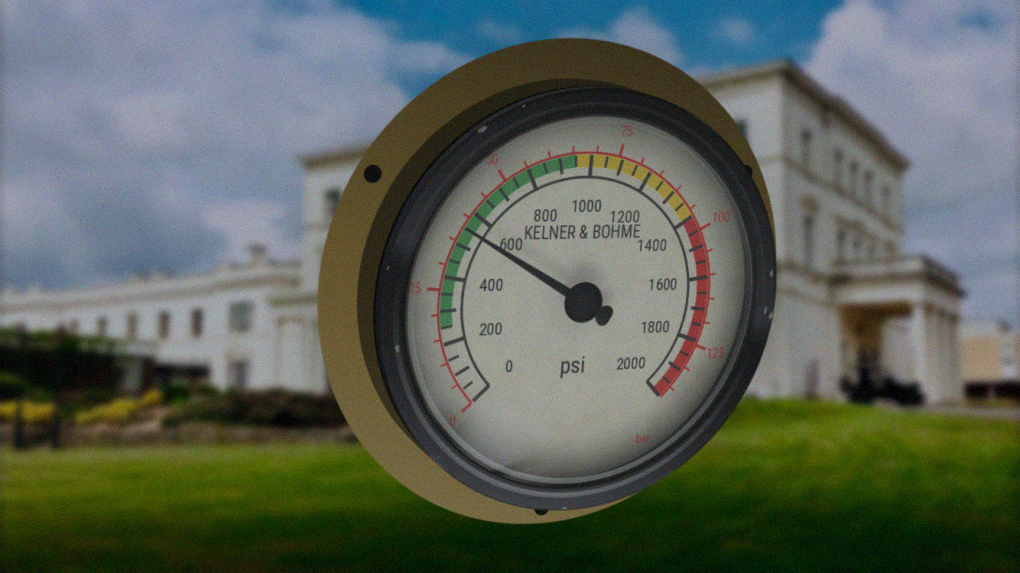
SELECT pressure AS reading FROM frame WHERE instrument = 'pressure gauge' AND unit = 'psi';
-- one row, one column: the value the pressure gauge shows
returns 550 psi
